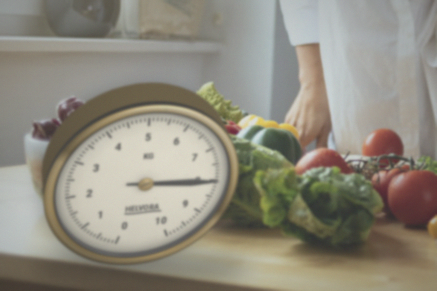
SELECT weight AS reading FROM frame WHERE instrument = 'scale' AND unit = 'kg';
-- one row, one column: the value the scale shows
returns 8 kg
